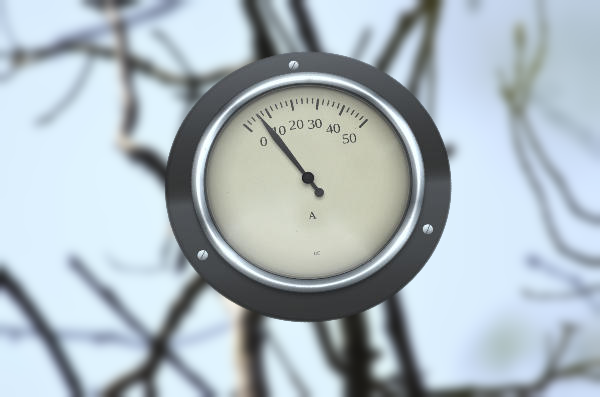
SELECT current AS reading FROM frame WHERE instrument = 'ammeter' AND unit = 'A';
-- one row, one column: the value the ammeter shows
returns 6 A
